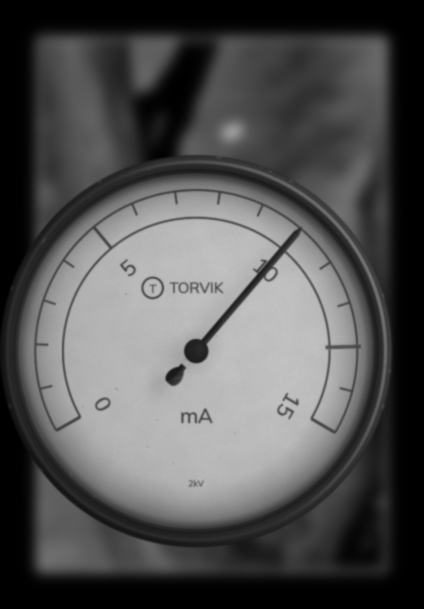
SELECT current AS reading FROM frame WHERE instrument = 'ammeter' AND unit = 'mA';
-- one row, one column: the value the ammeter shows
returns 10 mA
